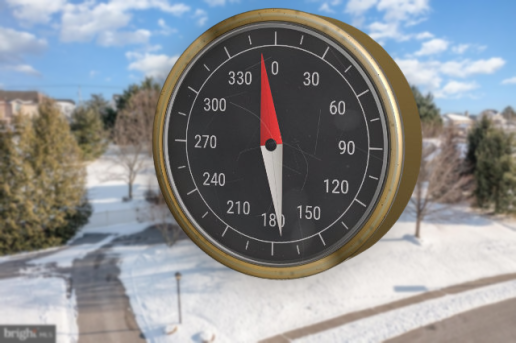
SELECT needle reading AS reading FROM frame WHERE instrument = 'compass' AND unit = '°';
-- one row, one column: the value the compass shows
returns 352.5 °
